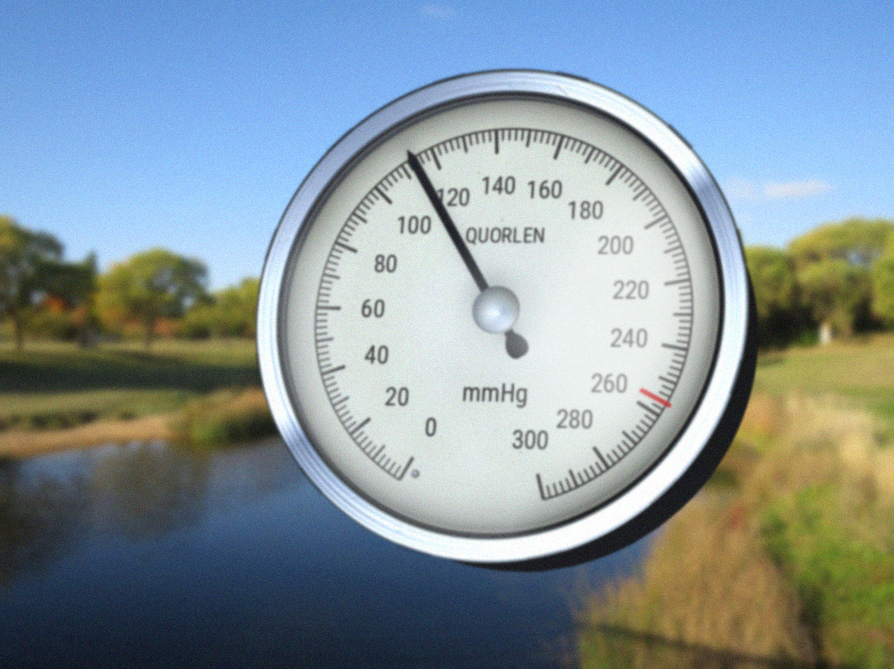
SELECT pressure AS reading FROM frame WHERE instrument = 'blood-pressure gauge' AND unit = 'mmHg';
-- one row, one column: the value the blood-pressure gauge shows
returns 114 mmHg
